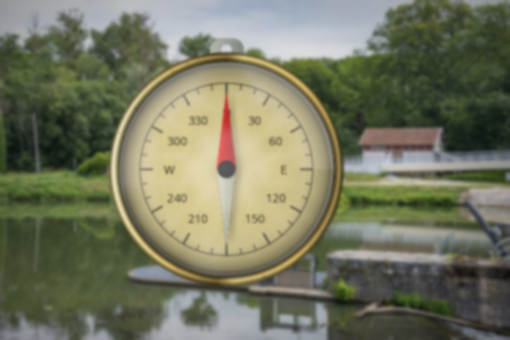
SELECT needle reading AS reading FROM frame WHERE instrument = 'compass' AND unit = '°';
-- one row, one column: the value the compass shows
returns 0 °
